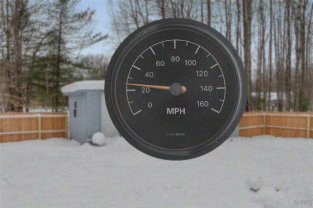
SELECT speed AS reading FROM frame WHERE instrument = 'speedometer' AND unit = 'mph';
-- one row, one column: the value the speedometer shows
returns 25 mph
